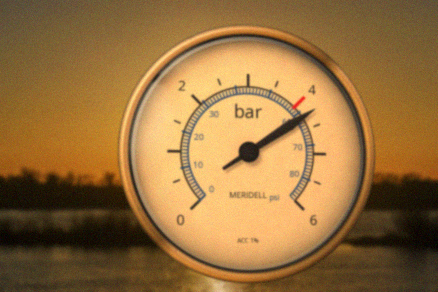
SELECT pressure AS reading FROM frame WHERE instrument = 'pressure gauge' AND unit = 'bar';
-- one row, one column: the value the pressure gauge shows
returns 4.25 bar
